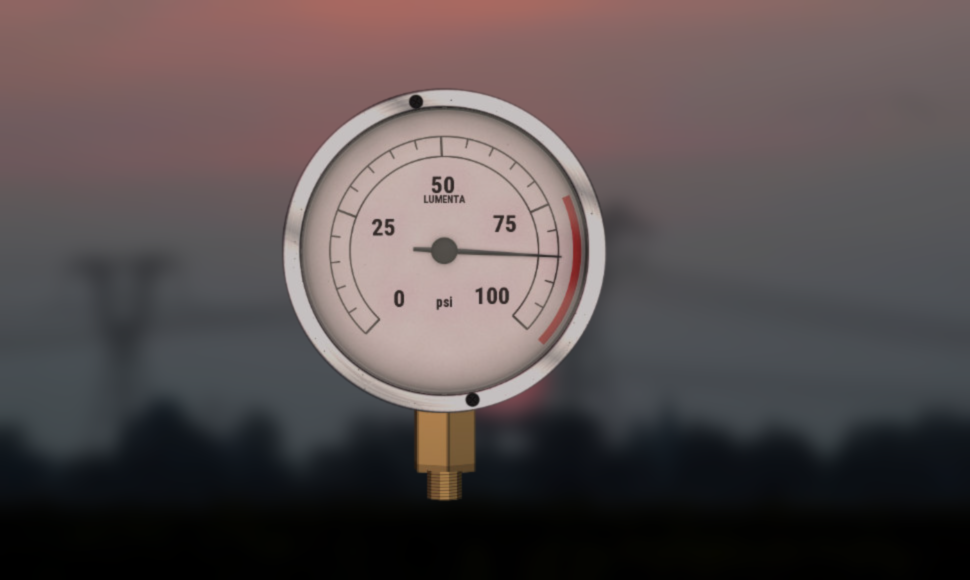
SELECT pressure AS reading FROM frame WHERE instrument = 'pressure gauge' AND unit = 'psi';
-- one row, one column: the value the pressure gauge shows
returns 85 psi
